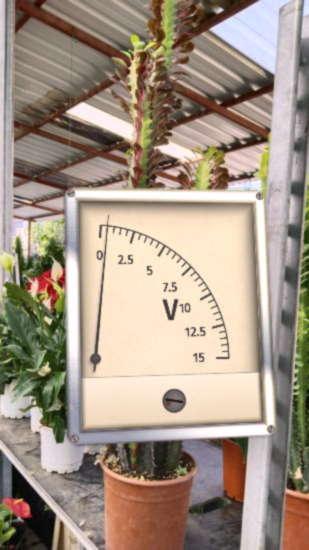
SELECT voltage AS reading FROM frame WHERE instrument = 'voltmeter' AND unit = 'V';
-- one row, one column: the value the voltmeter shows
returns 0.5 V
